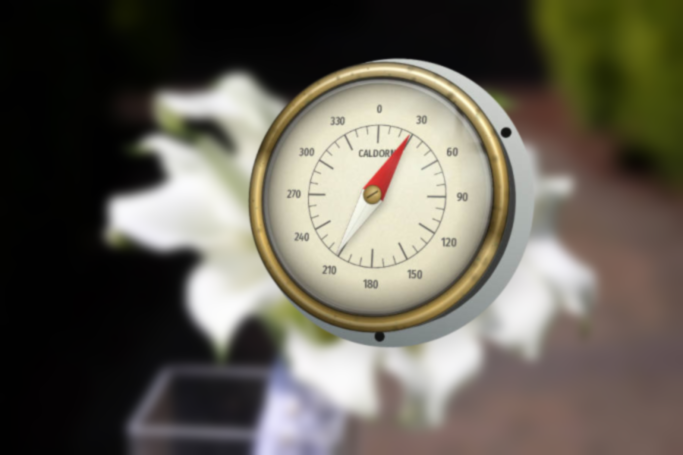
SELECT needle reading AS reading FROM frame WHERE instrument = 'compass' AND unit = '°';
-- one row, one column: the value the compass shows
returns 30 °
